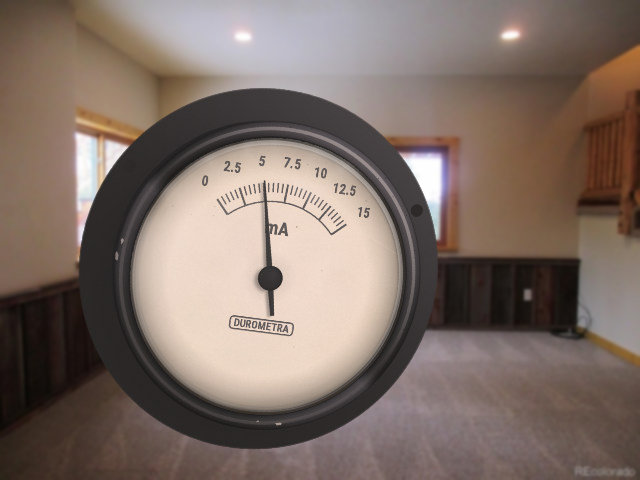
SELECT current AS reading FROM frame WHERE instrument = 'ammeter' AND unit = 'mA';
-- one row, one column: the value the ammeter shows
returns 5 mA
